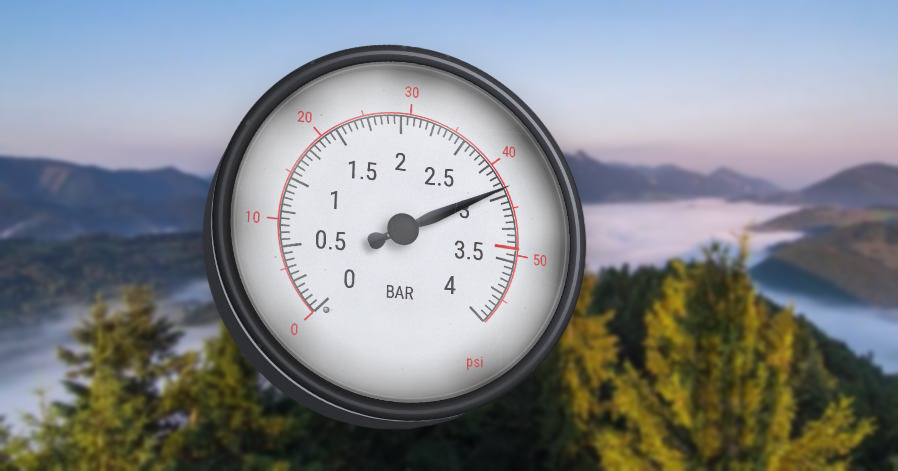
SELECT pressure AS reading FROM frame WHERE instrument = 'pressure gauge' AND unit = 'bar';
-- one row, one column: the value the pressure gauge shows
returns 2.95 bar
